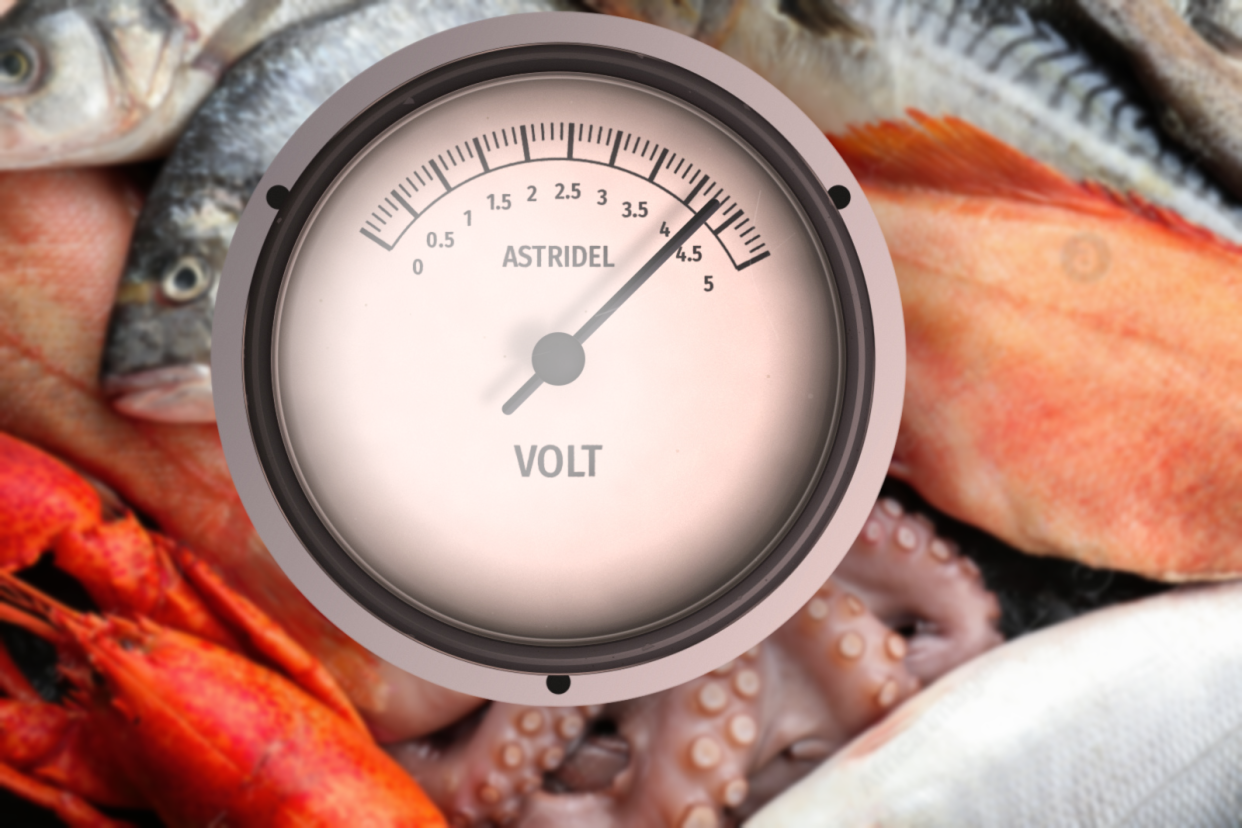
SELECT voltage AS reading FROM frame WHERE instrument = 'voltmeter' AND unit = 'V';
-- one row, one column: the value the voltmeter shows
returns 4.25 V
